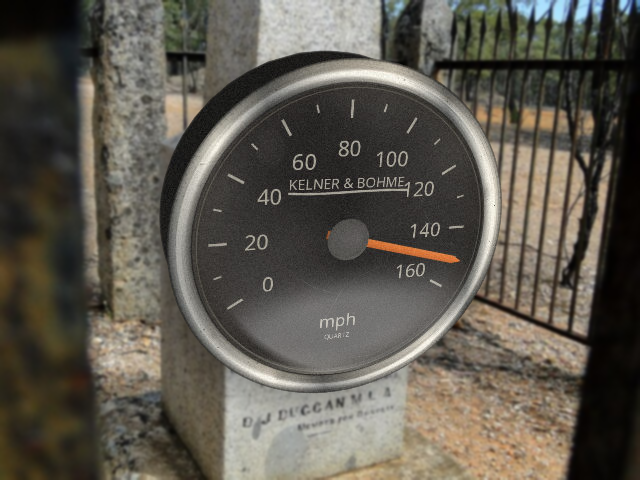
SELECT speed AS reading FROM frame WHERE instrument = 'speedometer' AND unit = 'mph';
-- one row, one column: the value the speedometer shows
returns 150 mph
